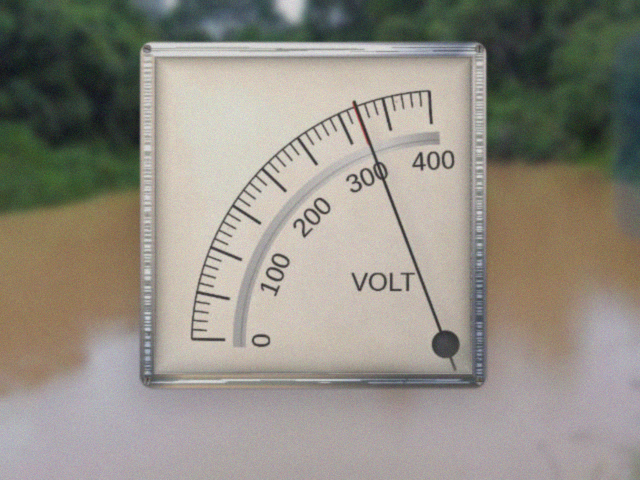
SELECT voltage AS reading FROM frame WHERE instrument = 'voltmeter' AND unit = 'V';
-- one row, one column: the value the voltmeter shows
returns 320 V
